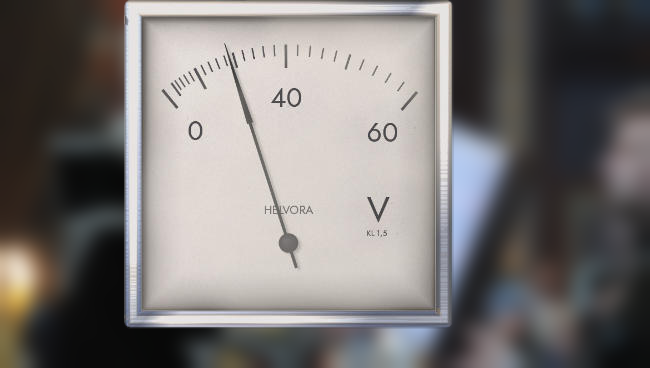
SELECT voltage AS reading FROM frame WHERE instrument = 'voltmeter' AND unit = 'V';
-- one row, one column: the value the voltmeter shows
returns 29 V
